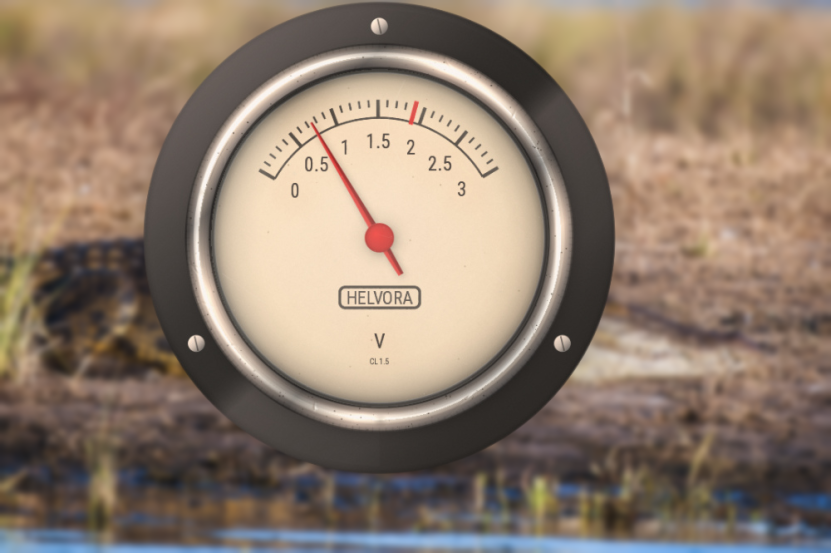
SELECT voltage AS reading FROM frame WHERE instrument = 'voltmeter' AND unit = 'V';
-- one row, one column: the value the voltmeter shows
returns 0.75 V
